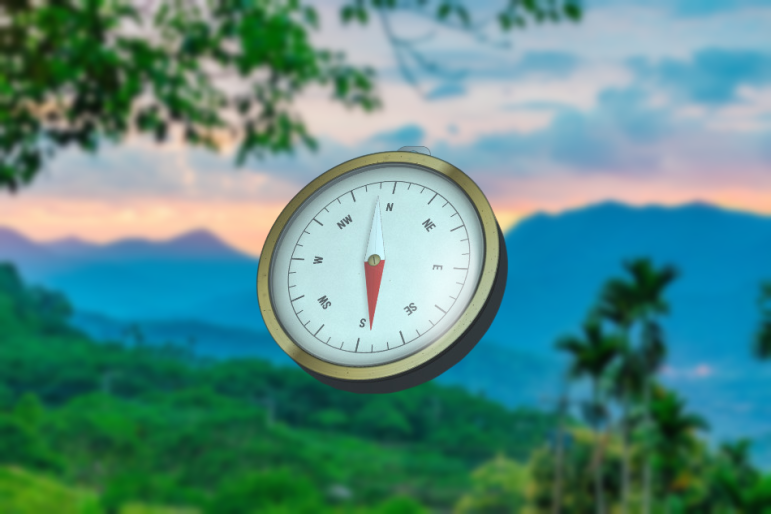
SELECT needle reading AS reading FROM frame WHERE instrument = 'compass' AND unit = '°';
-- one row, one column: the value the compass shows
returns 170 °
